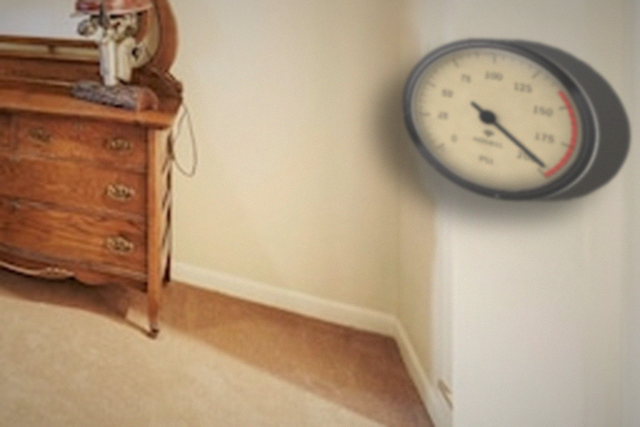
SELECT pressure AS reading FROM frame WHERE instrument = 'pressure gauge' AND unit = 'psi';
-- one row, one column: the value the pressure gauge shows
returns 195 psi
